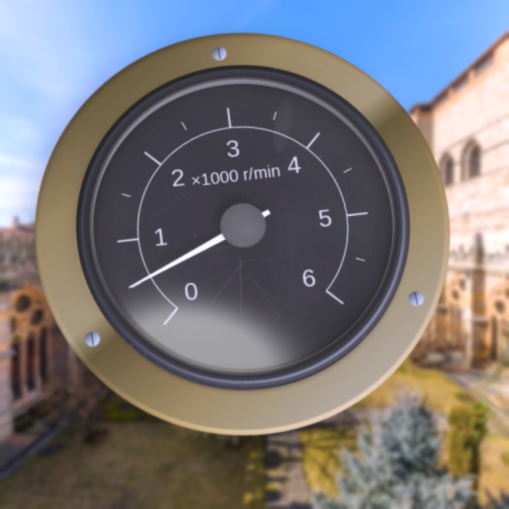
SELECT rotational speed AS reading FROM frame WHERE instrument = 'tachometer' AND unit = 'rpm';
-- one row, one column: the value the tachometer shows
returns 500 rpm
